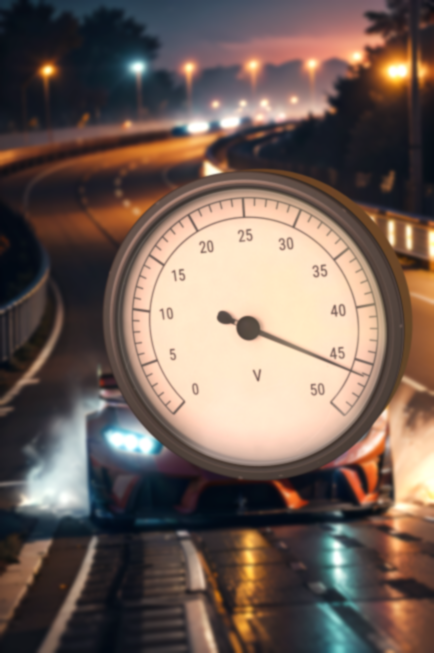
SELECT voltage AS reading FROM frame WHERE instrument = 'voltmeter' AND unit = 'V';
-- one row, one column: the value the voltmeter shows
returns 46 V
